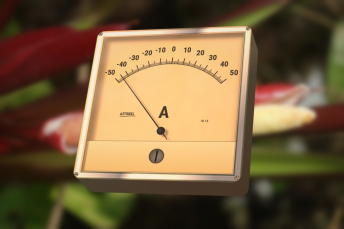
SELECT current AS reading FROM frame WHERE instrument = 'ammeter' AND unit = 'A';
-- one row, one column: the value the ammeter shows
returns -45 A
